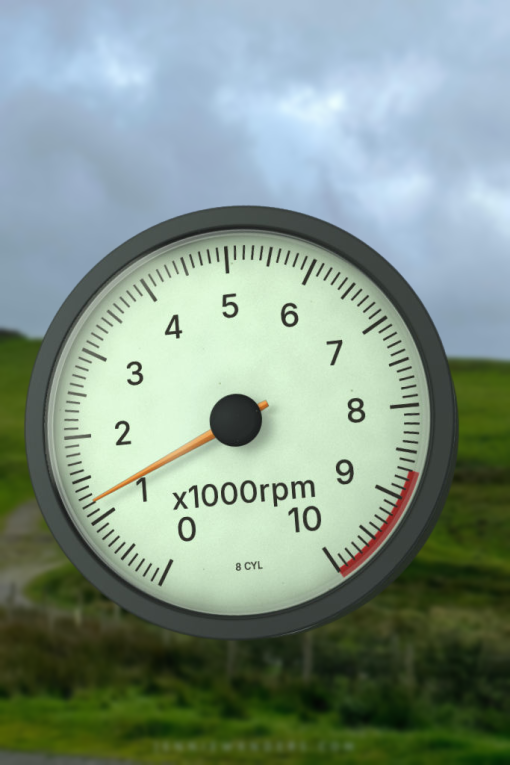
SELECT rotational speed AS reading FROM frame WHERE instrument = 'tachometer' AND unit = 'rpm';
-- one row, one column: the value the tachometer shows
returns 1200 rpm
